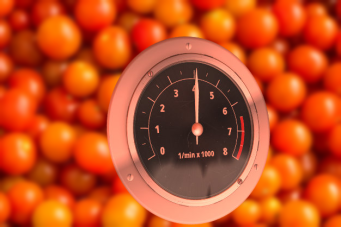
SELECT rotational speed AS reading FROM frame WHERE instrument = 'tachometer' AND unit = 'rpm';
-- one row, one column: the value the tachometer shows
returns 4000 rpm
